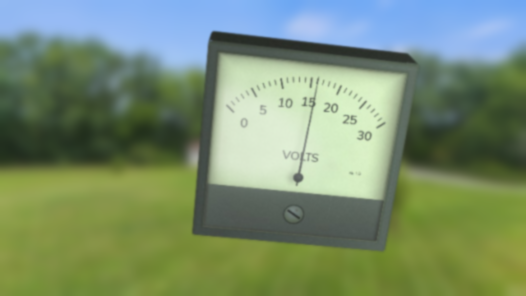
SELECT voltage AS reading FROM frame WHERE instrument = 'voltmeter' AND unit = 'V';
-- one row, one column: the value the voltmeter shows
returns 16 V
